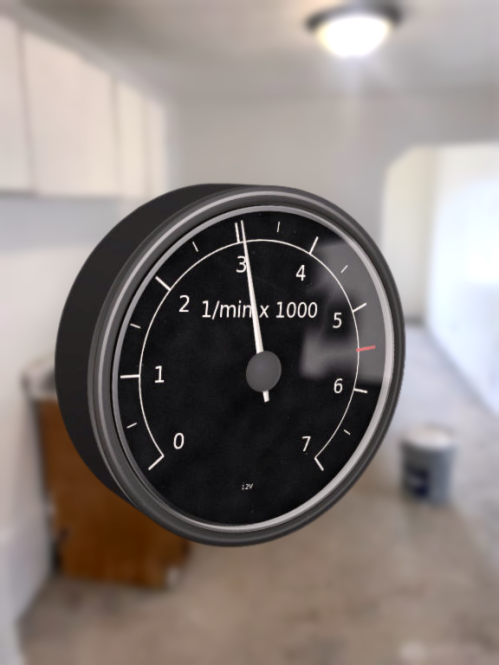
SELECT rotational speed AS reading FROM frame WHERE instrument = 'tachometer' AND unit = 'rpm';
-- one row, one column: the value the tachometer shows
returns 3000 rpm
